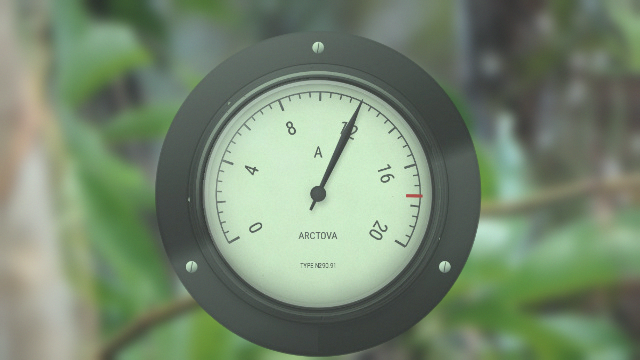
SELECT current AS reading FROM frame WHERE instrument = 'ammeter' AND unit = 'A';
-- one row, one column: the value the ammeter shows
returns 12 A
